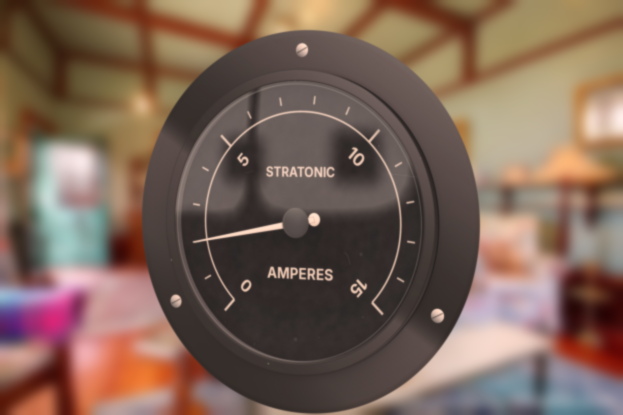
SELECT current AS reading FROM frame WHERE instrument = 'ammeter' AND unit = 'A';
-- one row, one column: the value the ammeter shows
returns 2 A
